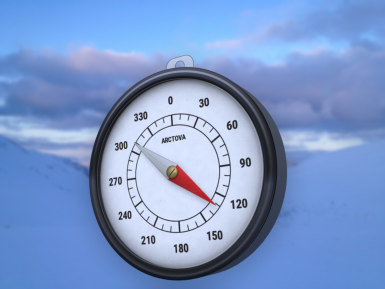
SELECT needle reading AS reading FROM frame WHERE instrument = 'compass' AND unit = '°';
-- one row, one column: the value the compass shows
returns 130 °
